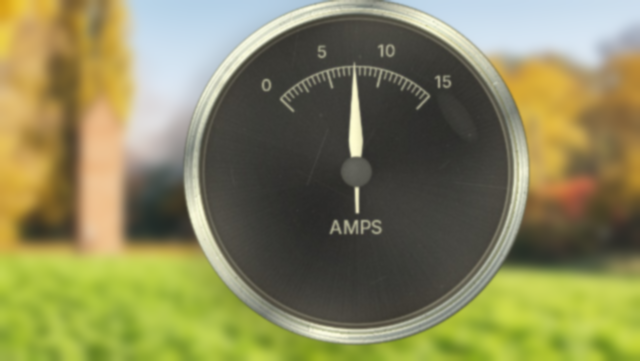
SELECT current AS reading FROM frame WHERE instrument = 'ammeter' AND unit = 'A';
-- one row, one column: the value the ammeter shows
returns 7.5 A
